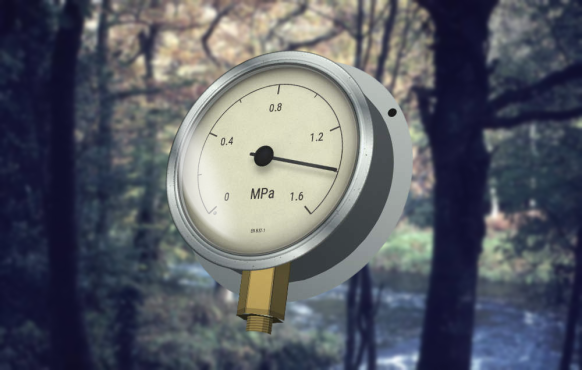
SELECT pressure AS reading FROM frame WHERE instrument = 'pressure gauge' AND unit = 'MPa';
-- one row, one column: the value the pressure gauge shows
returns 1.4 MPa
